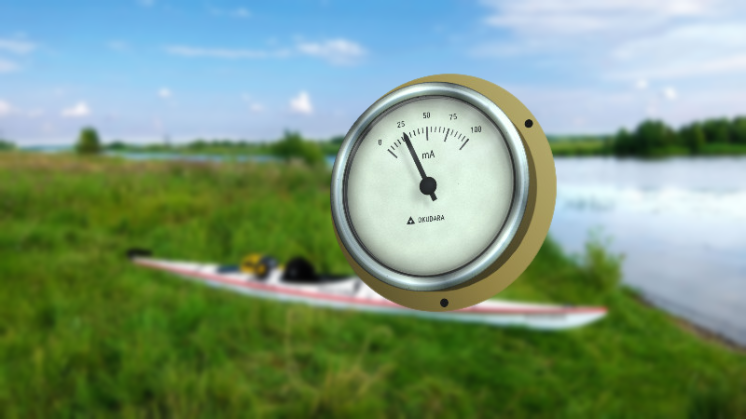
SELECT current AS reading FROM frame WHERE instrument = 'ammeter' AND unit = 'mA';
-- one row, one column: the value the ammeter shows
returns 25 mA
